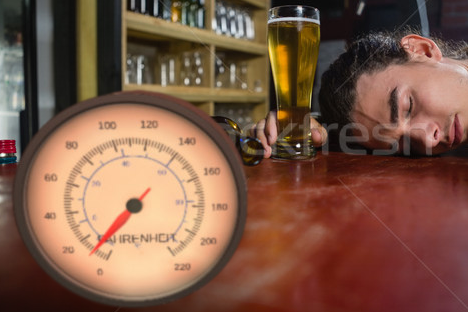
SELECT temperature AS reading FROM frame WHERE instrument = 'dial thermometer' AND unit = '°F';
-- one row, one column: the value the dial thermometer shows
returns 10 °F
